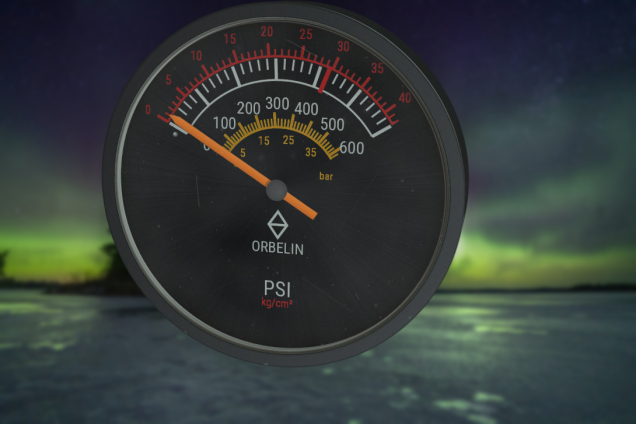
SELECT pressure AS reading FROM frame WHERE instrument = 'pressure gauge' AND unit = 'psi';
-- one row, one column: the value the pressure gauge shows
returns 20 psi
